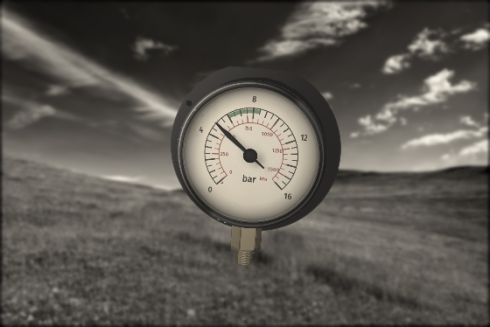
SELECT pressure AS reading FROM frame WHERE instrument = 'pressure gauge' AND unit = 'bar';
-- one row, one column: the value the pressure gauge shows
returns 5 bar
